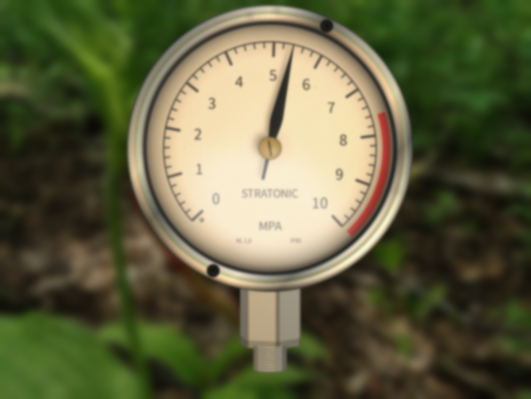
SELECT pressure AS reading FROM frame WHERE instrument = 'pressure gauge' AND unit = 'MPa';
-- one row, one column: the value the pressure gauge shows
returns 5.4 MPa
